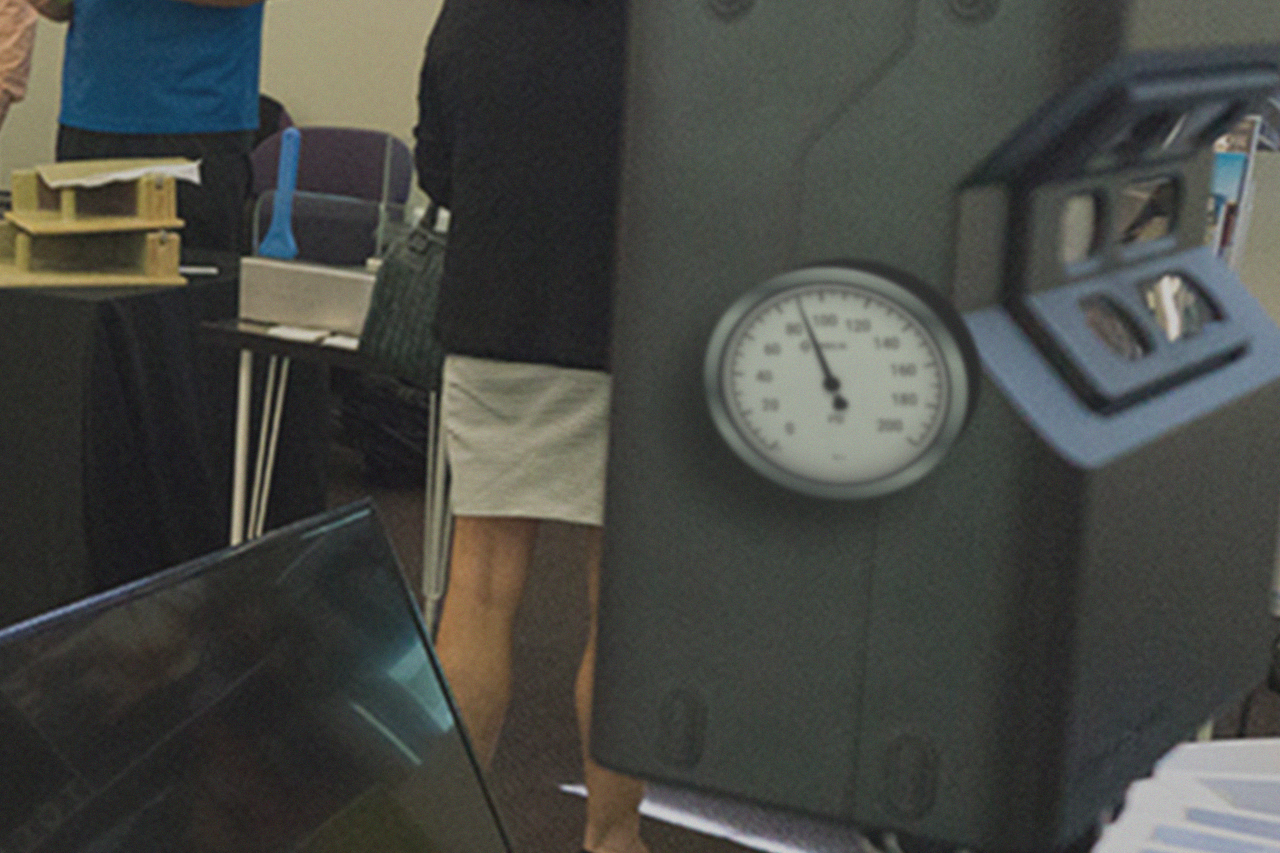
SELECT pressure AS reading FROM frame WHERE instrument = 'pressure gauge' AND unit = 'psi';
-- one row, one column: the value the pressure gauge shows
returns 90 psi
